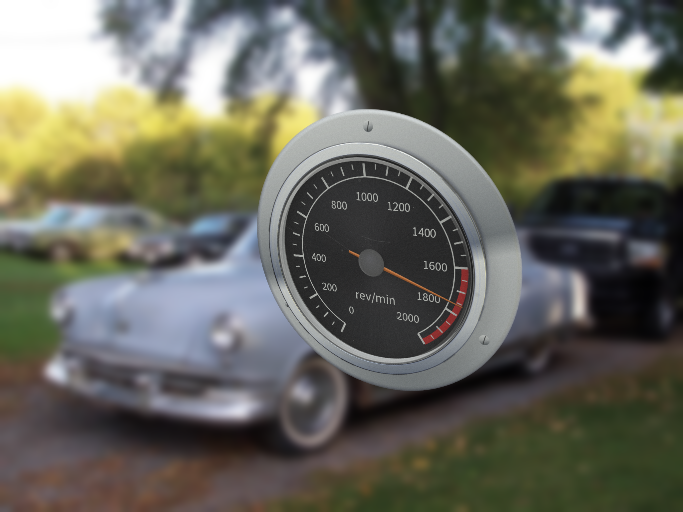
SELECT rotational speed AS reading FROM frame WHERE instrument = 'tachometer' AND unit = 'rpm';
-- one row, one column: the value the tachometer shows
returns 1750 rpm
